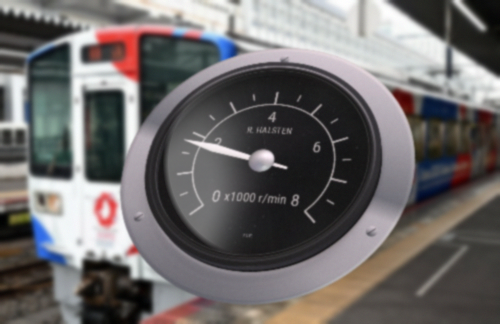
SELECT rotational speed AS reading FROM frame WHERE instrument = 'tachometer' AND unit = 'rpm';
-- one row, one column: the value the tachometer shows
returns 1750 rpm
